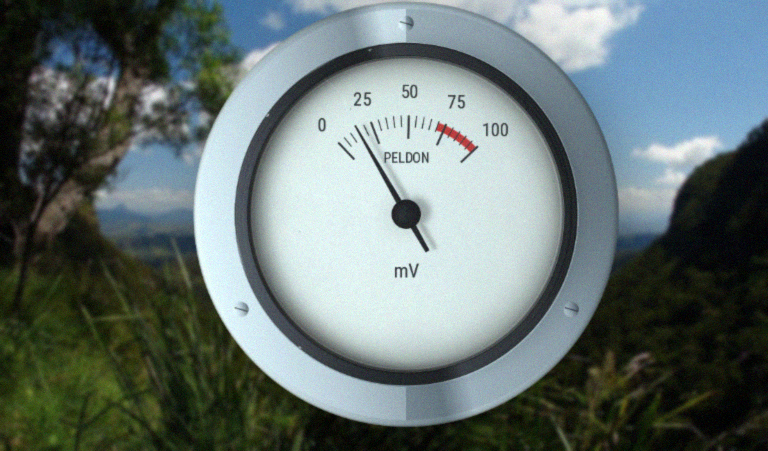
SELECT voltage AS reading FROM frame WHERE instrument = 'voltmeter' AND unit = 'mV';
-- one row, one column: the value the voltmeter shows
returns 15 mV
